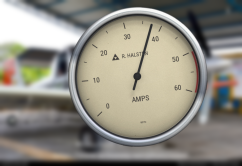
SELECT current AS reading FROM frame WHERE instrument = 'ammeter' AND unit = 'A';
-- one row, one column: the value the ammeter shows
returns 37.5 A
